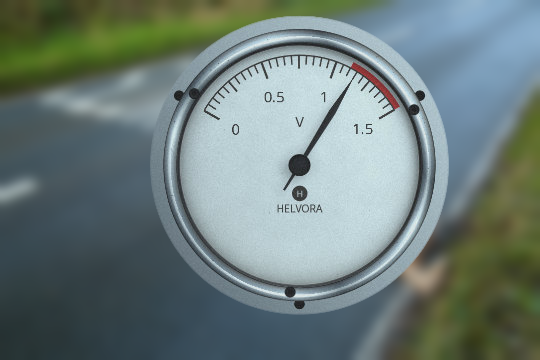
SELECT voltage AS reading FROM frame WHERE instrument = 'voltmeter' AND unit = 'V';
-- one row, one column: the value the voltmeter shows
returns 1.15 V
